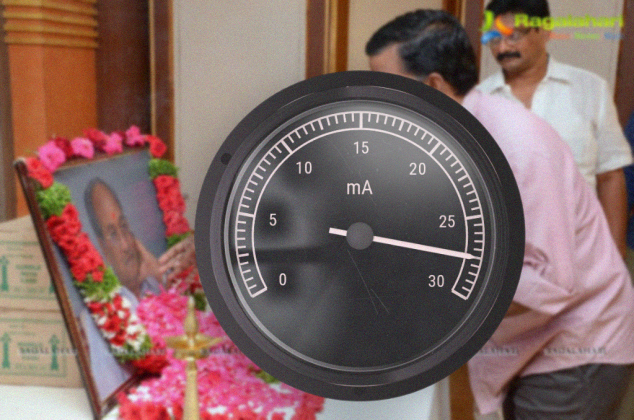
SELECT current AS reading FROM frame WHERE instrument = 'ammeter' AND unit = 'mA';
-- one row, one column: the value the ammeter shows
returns 27.5 mA
